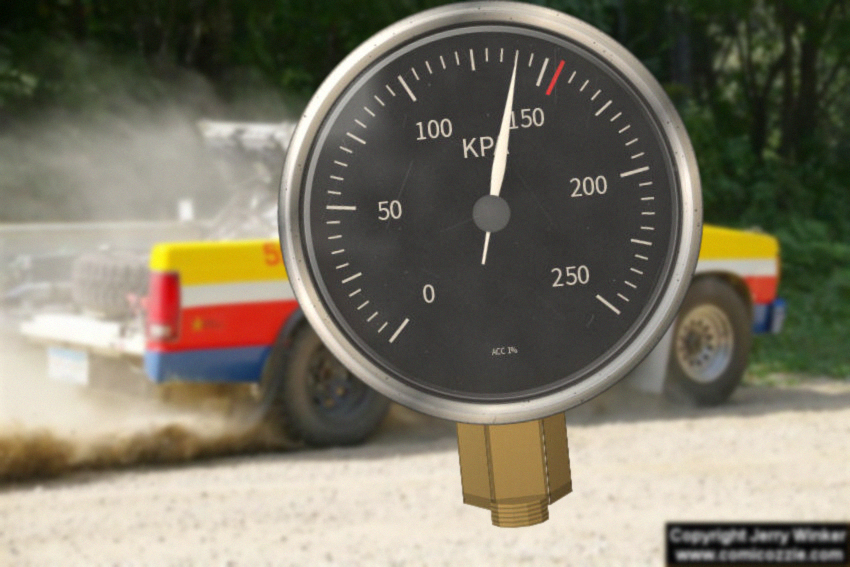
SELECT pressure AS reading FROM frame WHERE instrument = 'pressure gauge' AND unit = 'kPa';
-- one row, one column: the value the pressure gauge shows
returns 140 kPa
